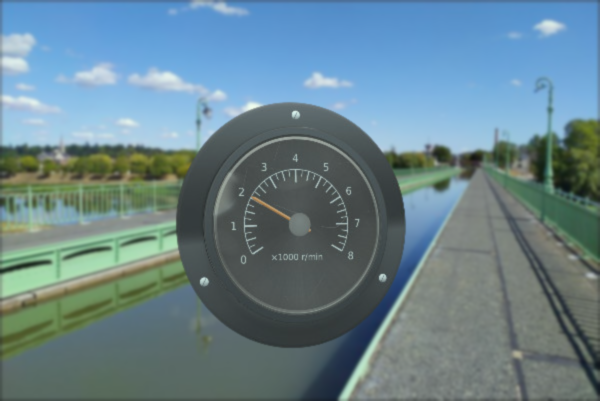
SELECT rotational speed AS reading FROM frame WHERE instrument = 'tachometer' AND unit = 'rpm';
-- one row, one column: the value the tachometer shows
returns 2000 rpm
